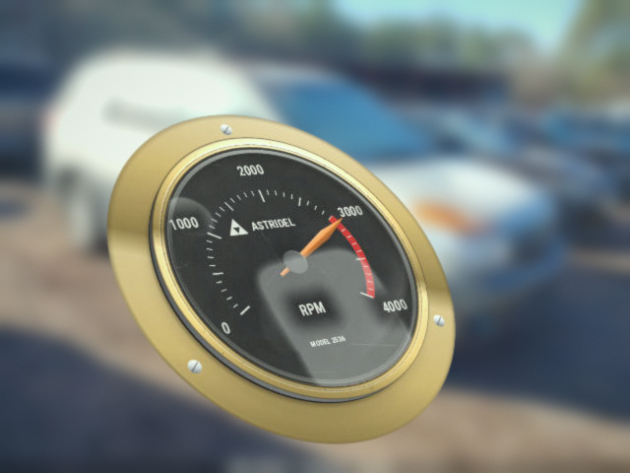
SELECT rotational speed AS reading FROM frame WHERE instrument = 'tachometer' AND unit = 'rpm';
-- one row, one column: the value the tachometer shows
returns 3000 rpm
